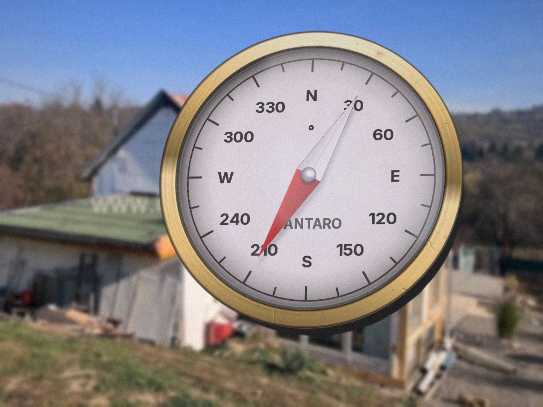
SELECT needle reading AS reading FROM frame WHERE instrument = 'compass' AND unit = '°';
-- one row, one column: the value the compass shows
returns 210 °
